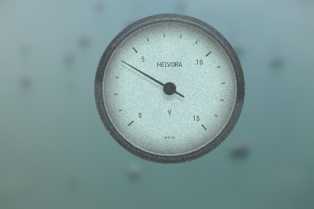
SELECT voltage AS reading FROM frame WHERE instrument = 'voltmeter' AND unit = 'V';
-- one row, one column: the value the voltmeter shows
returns 4 V
